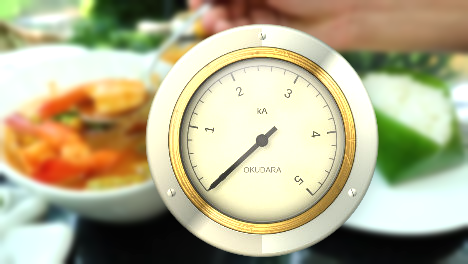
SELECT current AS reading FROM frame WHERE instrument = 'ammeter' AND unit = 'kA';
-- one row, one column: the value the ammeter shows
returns 0 kA
